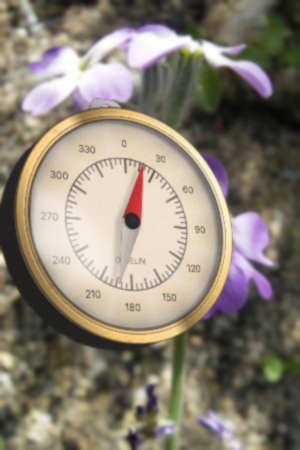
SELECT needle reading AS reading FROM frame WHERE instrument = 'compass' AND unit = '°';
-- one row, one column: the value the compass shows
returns 15 °
